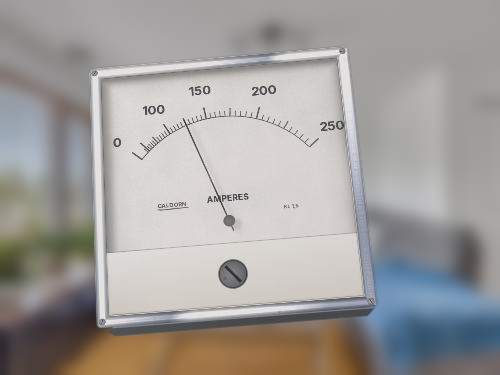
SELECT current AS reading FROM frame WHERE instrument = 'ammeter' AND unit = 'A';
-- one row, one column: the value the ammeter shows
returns 125 A
